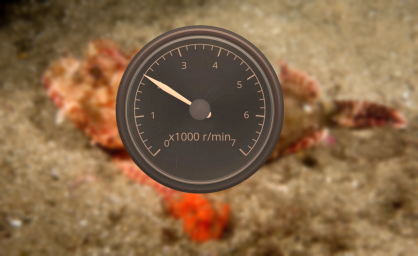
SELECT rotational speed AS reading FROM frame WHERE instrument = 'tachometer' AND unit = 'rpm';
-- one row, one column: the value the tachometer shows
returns 2000 rpm
